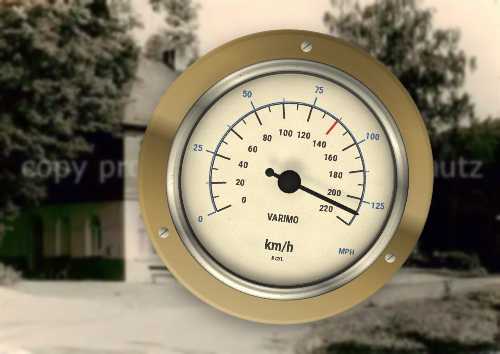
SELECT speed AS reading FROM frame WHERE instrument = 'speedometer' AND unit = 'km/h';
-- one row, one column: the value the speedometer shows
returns 210 km/h
